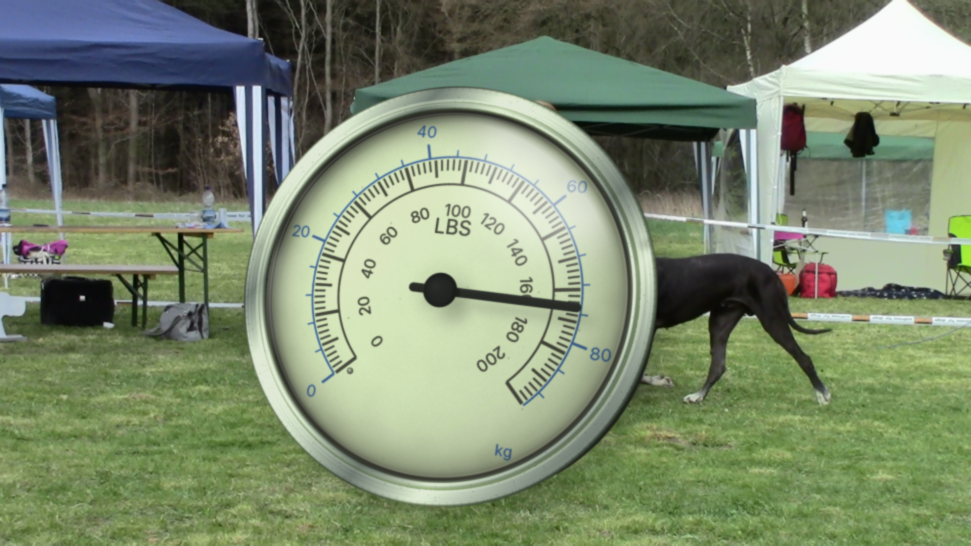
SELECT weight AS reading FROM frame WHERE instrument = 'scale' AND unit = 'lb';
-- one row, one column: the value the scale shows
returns 166 lb
